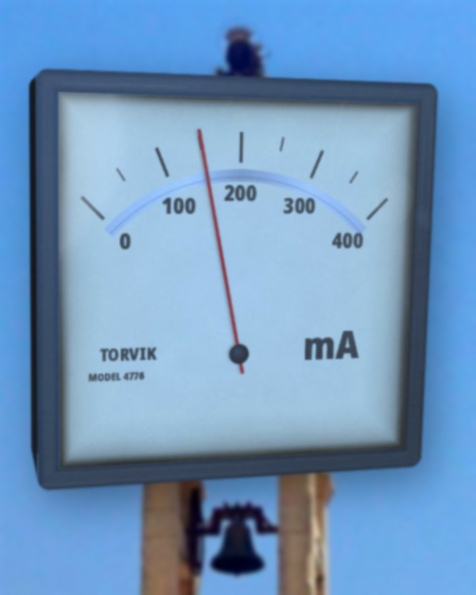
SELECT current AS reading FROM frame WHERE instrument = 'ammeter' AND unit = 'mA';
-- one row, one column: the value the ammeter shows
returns 150 mA
